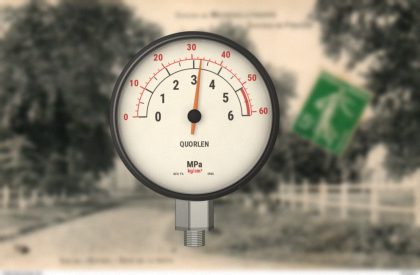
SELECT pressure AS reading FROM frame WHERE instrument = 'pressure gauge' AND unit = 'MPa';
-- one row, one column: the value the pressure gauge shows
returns 3.25 MPa
